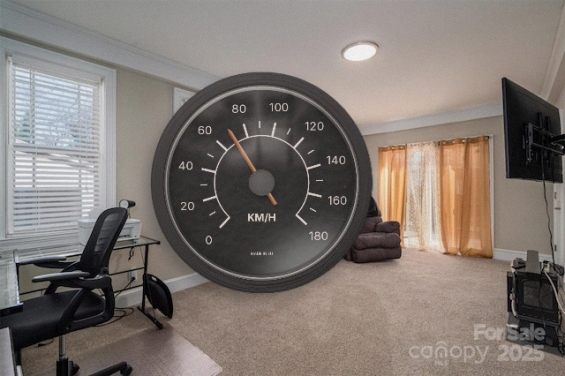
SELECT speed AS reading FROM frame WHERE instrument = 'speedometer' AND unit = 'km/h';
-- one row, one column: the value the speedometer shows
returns 70 km/h
